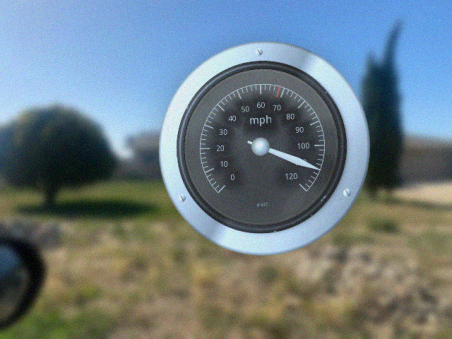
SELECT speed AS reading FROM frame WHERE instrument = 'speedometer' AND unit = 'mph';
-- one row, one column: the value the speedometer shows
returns 110 mph
